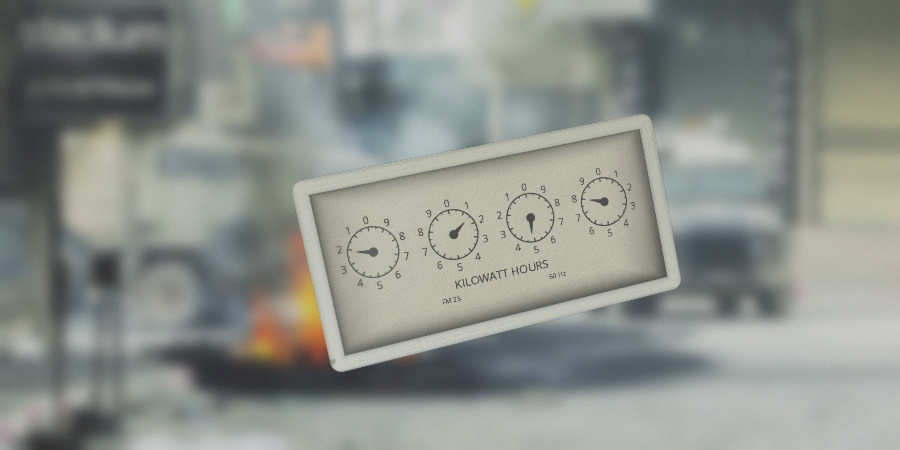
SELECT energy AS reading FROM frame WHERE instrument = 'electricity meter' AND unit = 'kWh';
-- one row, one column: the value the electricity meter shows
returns 2148 kWh
